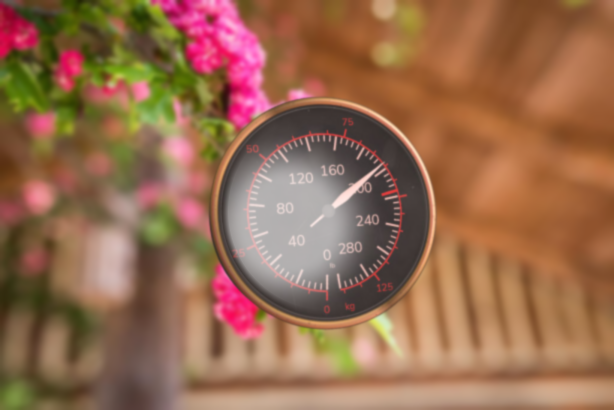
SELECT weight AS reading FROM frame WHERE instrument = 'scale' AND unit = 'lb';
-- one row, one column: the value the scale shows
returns 196 lb
